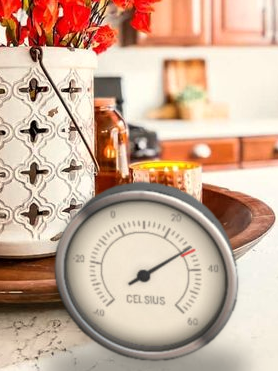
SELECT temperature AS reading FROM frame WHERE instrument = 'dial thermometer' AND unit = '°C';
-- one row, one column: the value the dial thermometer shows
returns 30 °C
